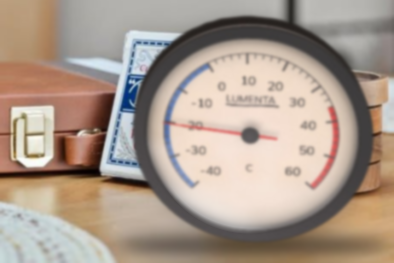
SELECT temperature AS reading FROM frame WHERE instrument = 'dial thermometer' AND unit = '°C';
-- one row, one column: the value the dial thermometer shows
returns -20 °C
